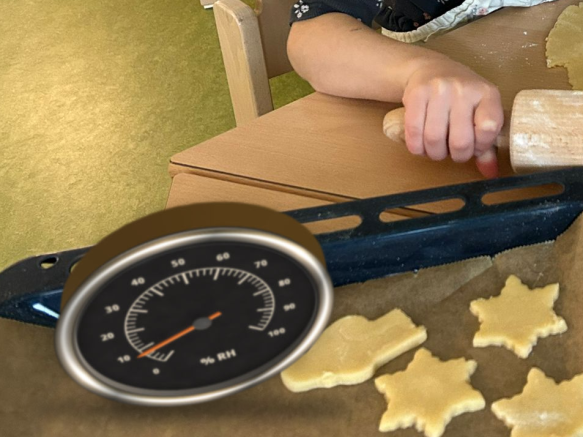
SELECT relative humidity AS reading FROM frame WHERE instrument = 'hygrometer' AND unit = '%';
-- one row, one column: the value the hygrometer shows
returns 10 %
